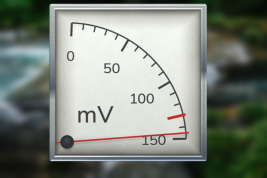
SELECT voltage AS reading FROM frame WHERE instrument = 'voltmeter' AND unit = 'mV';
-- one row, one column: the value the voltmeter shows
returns 145 mV
